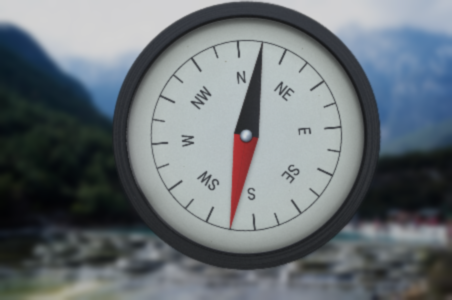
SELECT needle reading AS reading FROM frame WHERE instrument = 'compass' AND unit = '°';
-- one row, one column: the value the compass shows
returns 195 °
